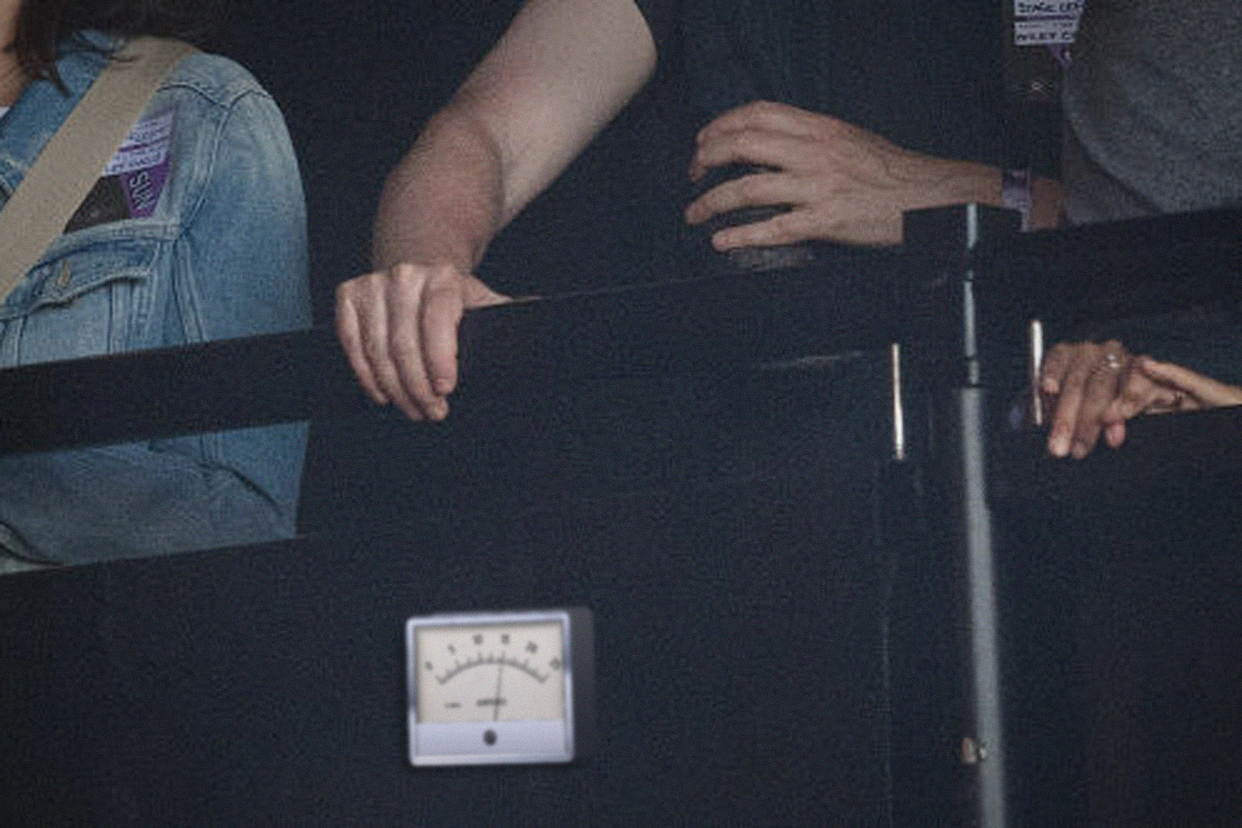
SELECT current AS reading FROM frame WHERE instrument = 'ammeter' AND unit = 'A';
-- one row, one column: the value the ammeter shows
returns 15 A
